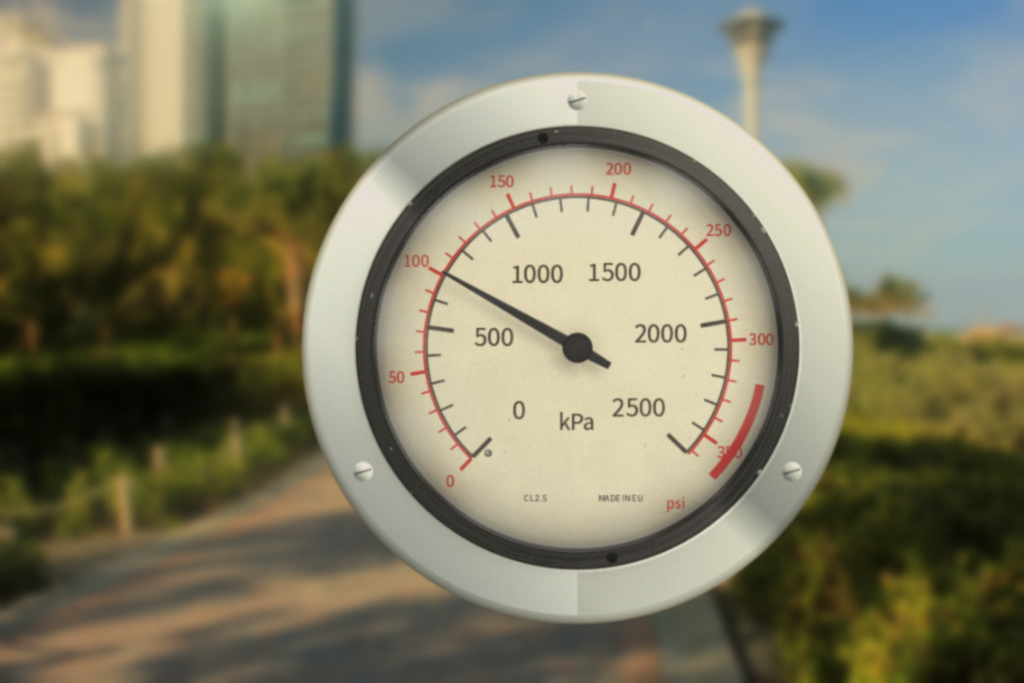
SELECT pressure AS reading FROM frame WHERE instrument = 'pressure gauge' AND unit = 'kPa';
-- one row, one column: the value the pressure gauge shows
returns 700 kPa
